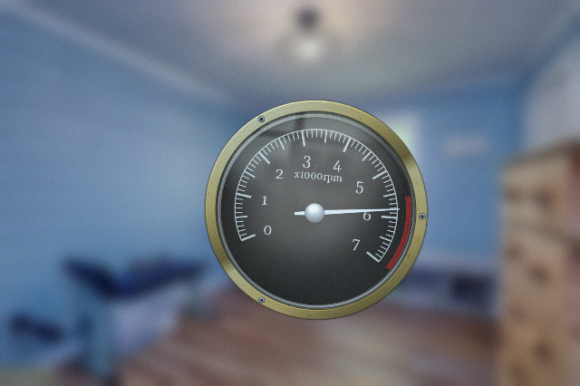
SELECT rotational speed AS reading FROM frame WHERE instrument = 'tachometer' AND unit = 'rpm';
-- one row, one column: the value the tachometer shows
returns 5800 rpm
